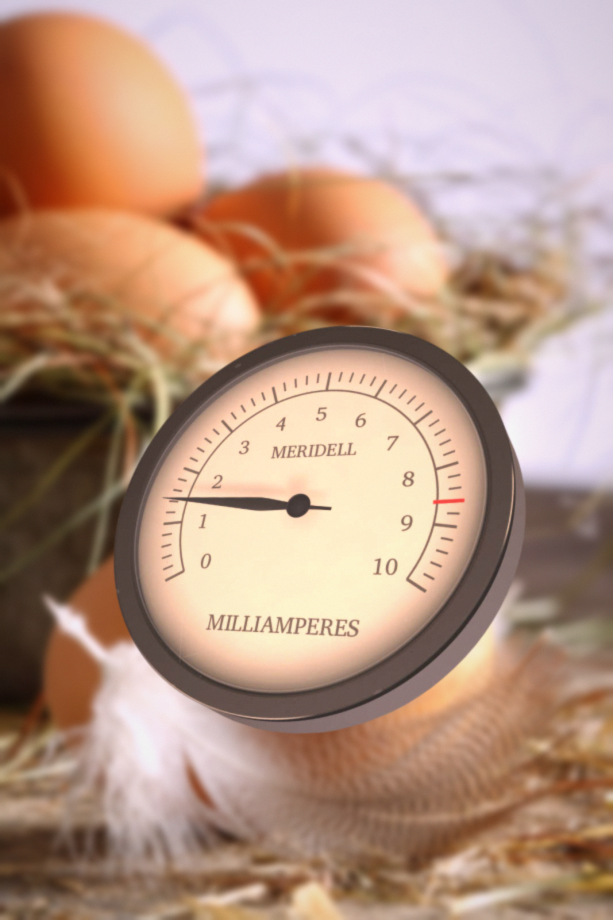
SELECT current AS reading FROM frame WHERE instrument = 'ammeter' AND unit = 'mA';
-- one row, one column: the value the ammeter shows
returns 1.4 mA
